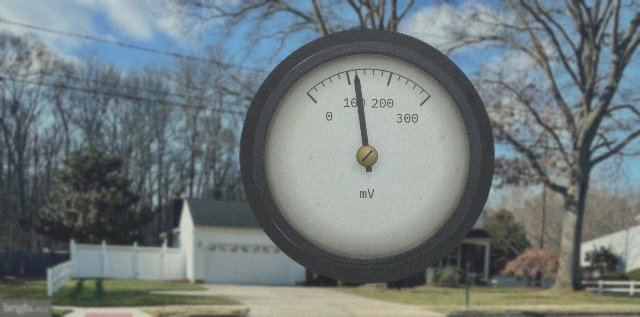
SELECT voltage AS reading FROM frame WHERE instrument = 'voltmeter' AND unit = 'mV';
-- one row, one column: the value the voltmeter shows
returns 120 mV
